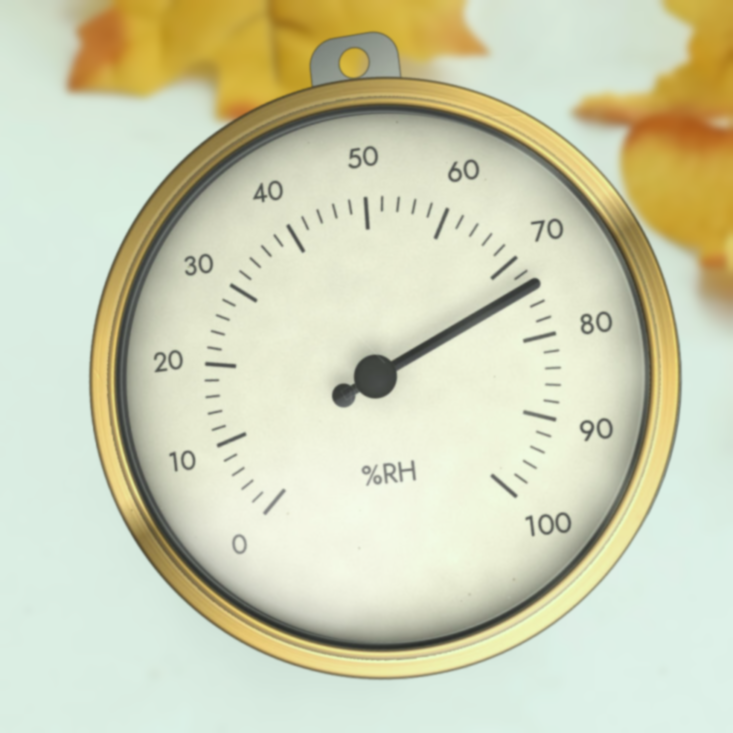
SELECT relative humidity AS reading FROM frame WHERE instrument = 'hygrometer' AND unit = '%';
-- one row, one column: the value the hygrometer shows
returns 74 %
